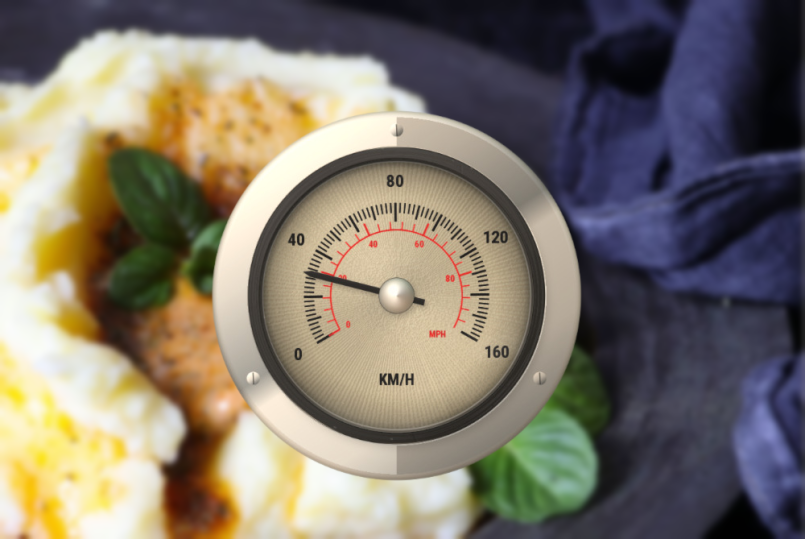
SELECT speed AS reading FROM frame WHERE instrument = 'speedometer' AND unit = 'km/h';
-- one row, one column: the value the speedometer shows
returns 30 km/h
